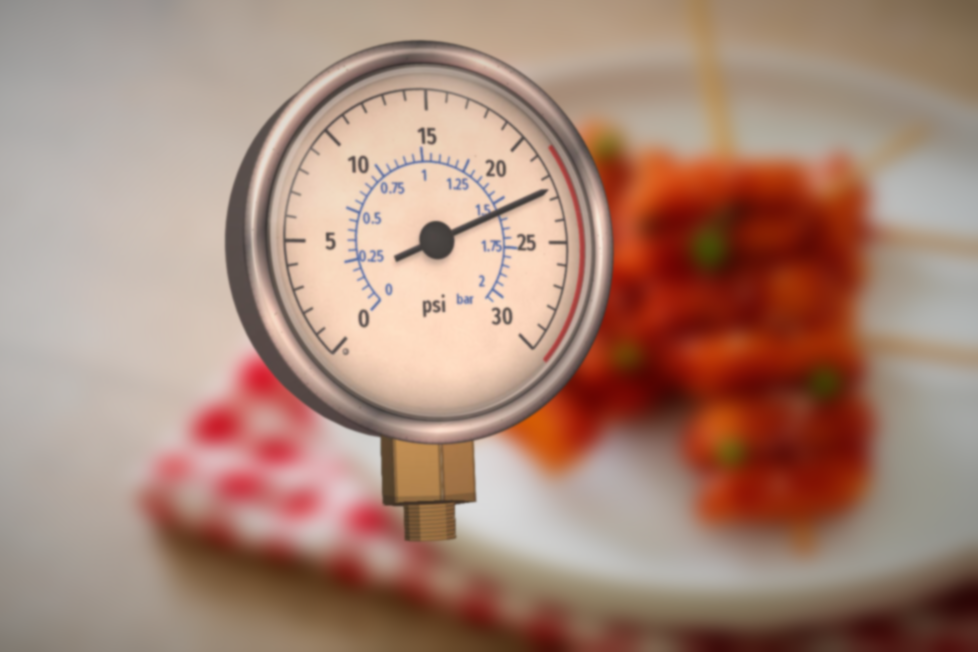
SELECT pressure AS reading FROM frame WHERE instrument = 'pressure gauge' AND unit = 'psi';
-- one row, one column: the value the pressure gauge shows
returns 22.5 psi
